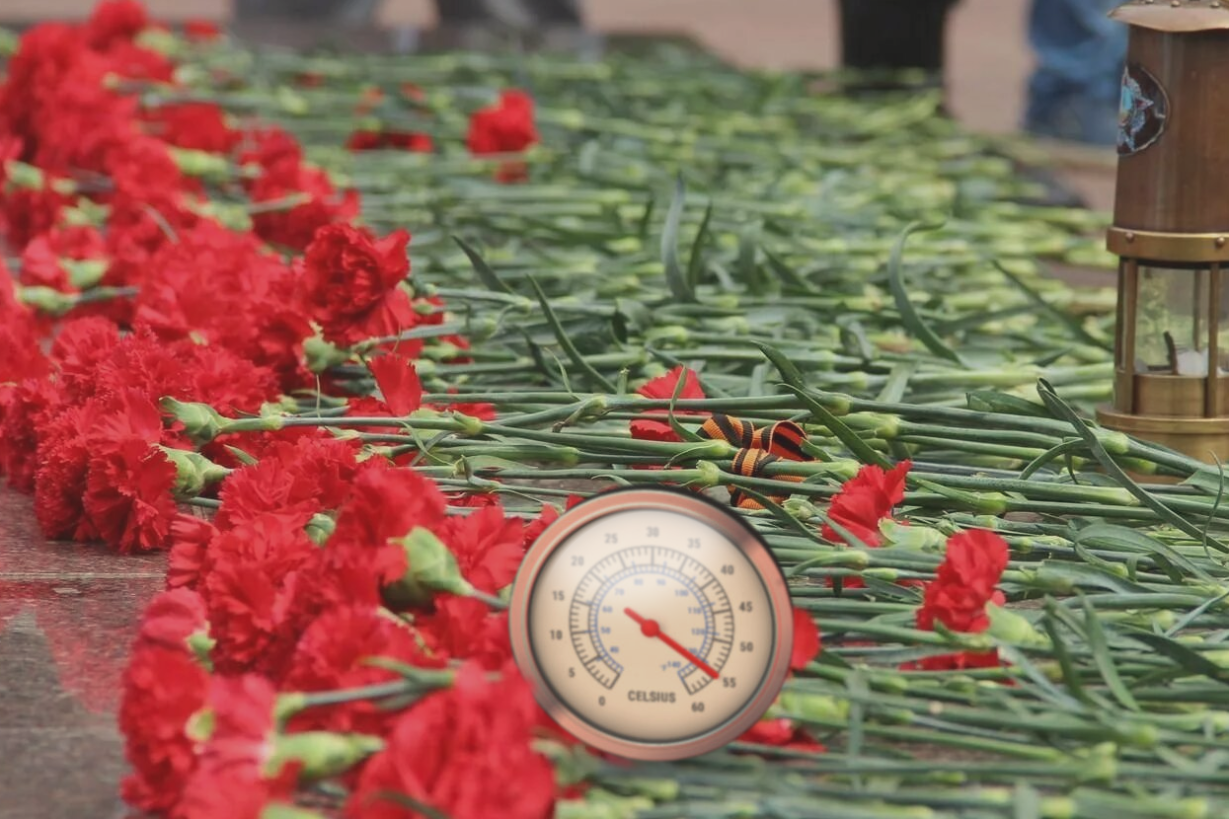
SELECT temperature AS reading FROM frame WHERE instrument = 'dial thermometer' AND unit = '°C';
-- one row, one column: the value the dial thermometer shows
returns 55 °C
